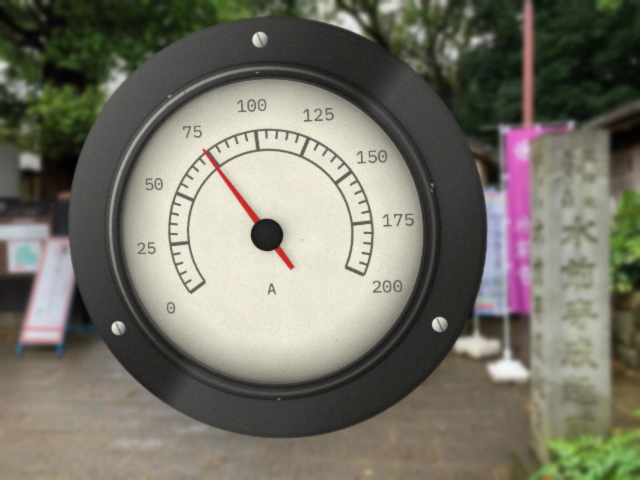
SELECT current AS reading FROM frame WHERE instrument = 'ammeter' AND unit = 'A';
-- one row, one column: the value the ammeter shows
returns 75 A
